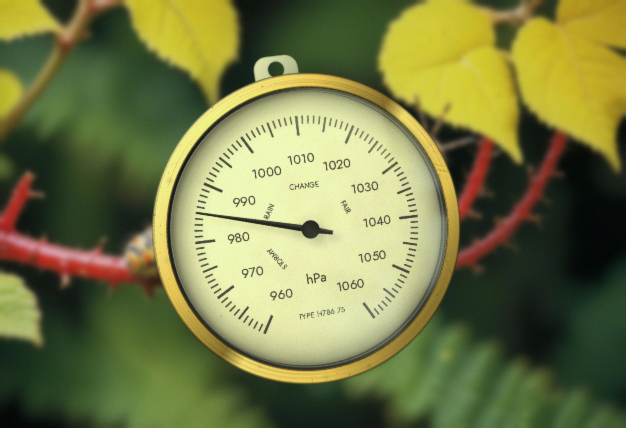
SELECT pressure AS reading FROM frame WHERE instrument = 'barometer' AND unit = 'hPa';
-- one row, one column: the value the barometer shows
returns 985 hPa
